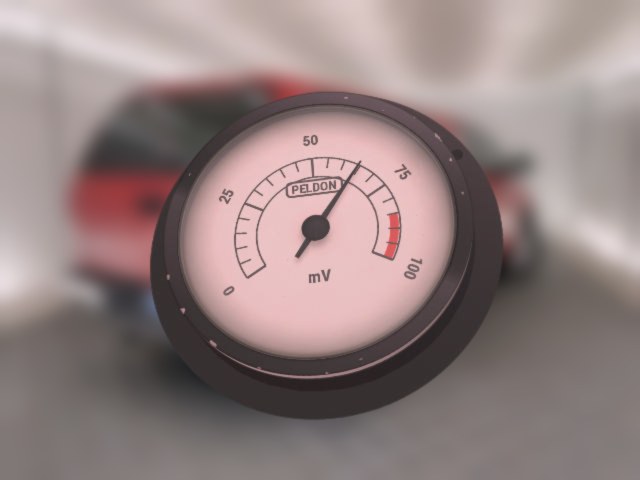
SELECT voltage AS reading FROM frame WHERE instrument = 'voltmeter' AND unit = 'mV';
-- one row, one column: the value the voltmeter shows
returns 65 mV
